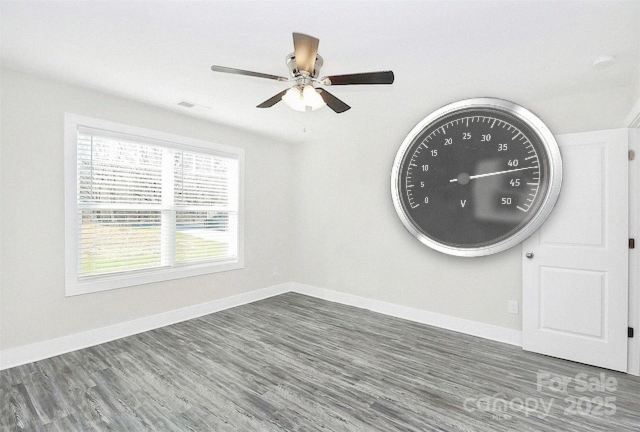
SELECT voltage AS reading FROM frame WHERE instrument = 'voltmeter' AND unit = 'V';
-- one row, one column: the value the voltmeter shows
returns 42 V
